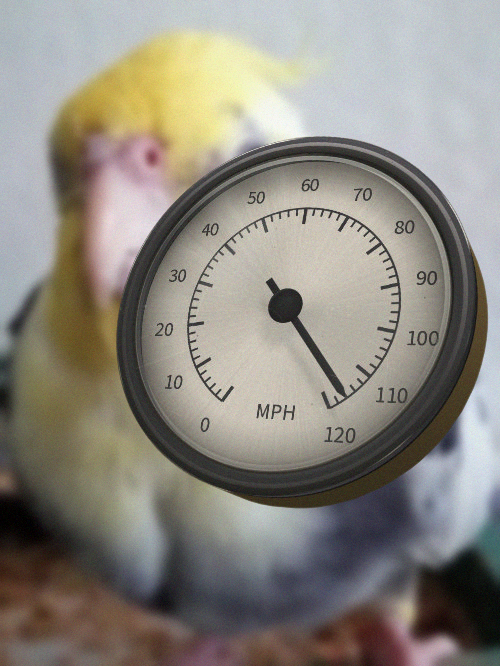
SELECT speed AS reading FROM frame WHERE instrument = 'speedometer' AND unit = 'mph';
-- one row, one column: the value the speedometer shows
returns 116 mph
